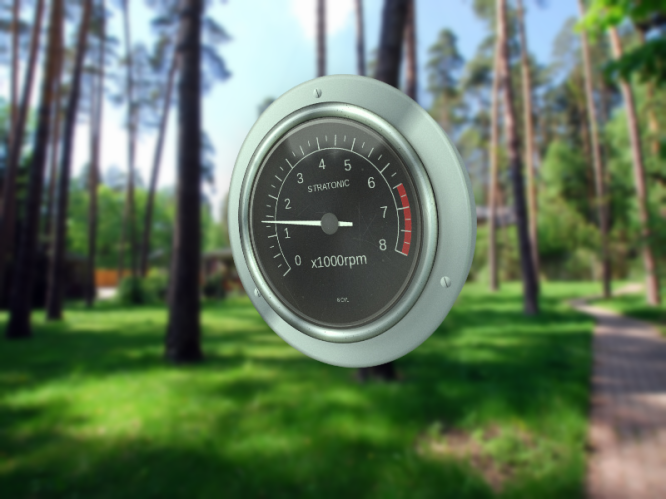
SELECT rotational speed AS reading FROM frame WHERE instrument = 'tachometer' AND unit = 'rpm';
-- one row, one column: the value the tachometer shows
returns 1375 rpm
